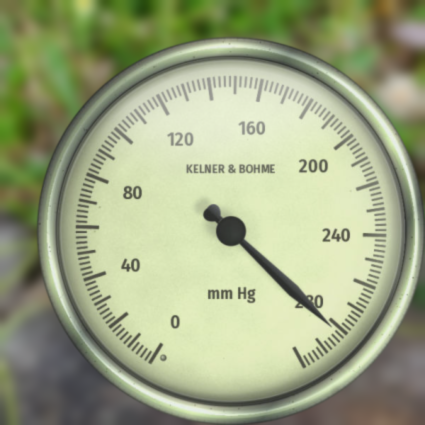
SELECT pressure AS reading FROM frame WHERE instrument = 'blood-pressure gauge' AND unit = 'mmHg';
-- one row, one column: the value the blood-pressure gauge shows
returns 282 mmHg
